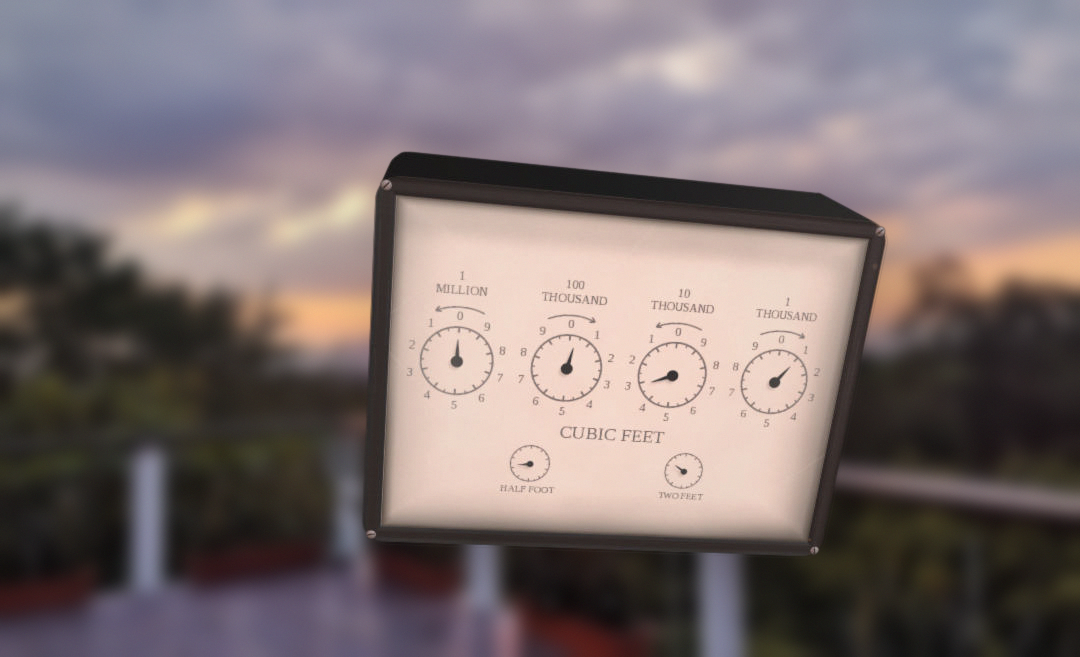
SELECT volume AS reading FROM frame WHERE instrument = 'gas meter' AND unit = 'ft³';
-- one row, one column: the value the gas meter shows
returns 3100 ft³
